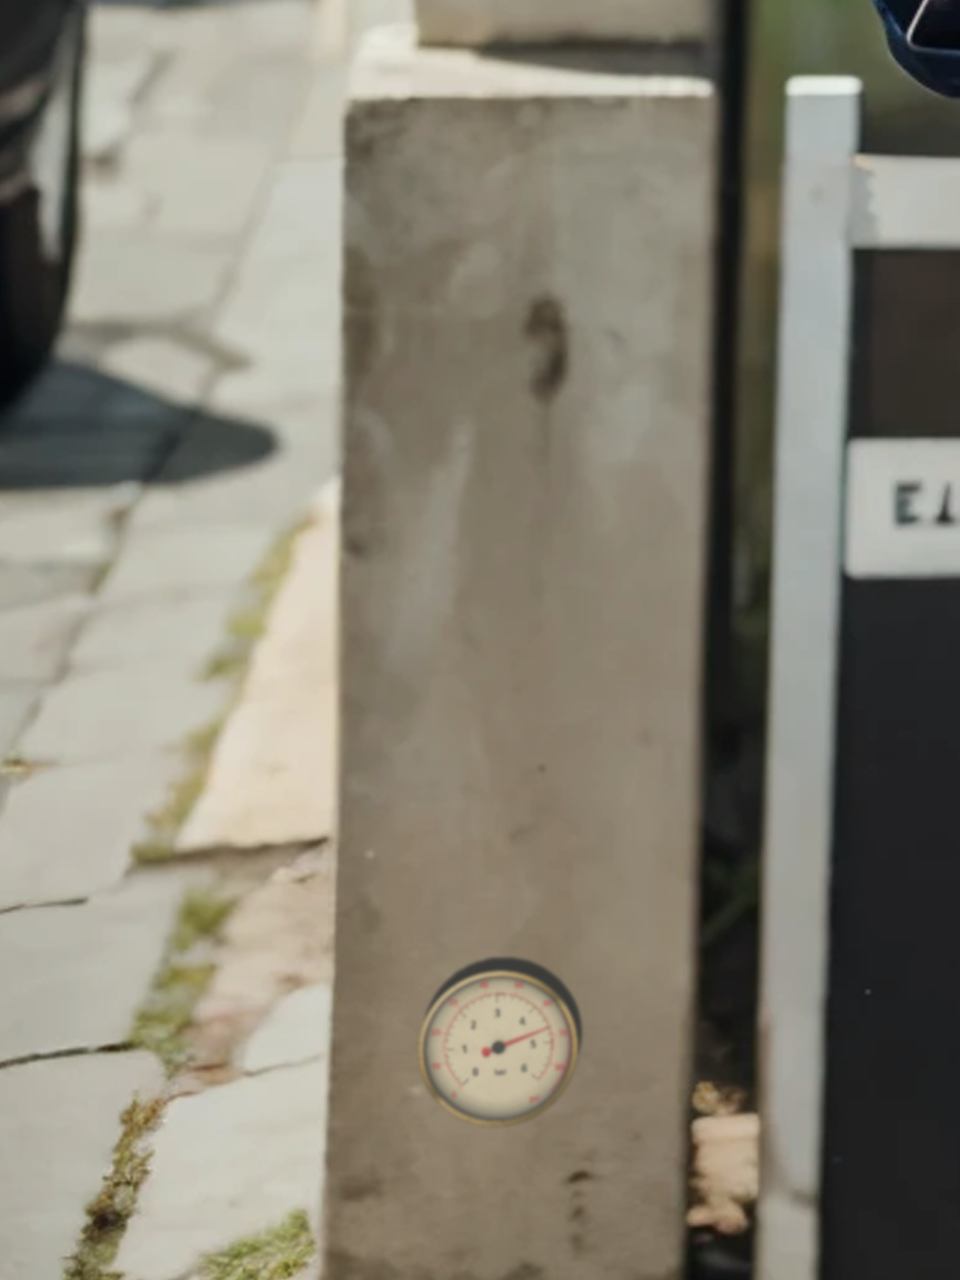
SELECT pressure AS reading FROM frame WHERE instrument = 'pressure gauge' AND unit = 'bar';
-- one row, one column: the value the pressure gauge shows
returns 4.6 bar
